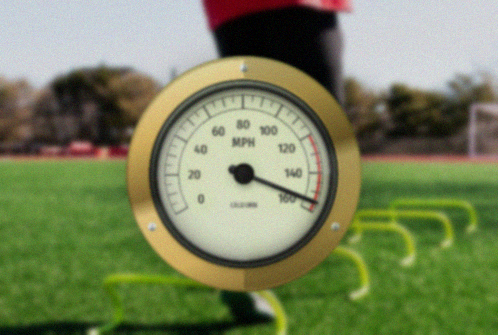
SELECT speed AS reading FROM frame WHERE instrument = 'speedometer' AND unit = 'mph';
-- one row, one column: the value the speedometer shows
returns 155 mph
